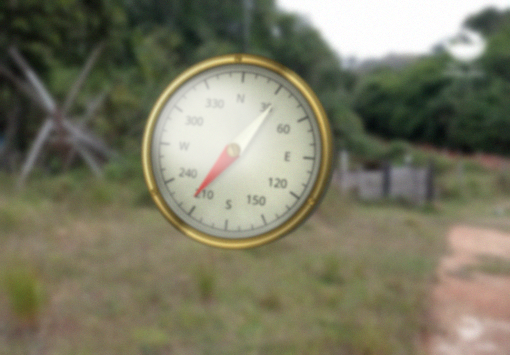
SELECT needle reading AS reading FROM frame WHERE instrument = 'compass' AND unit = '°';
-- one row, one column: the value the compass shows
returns 215 °
